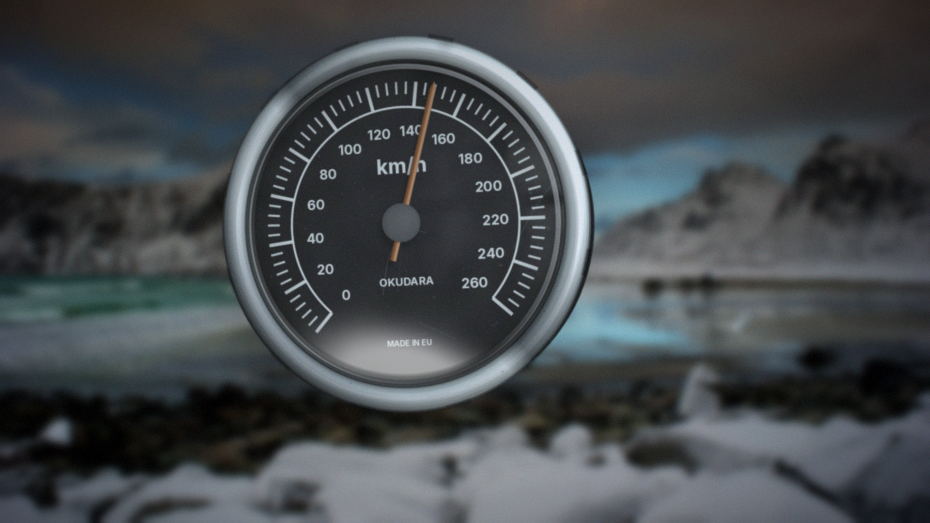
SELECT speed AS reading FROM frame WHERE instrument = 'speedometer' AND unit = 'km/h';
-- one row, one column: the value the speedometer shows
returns 148 km/h
